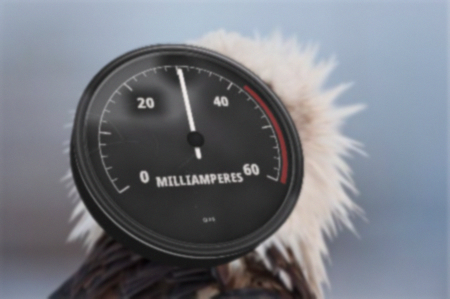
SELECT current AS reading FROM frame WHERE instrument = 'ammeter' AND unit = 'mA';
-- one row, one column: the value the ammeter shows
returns 30 mA
